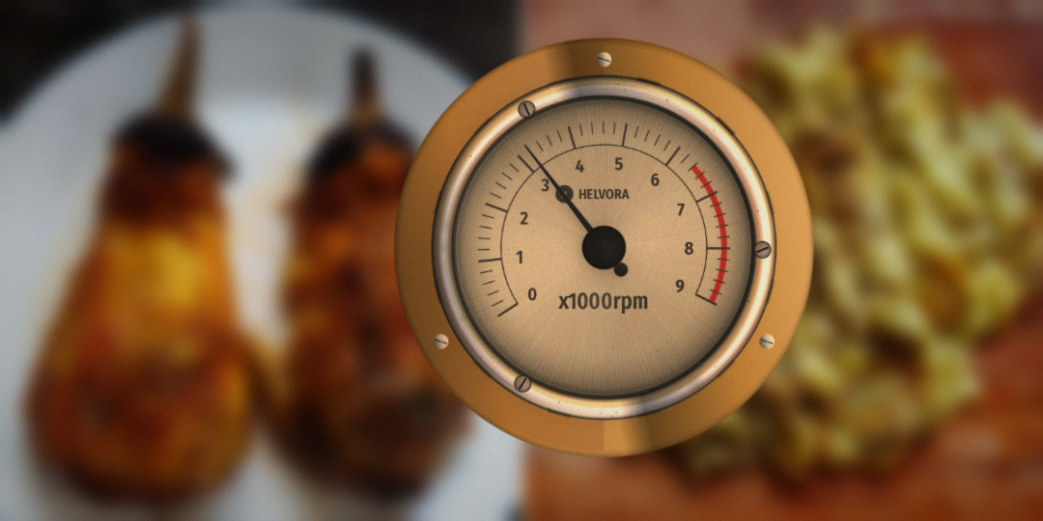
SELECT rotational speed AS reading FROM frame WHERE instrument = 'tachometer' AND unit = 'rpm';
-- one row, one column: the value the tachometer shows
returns 3200 rpm
